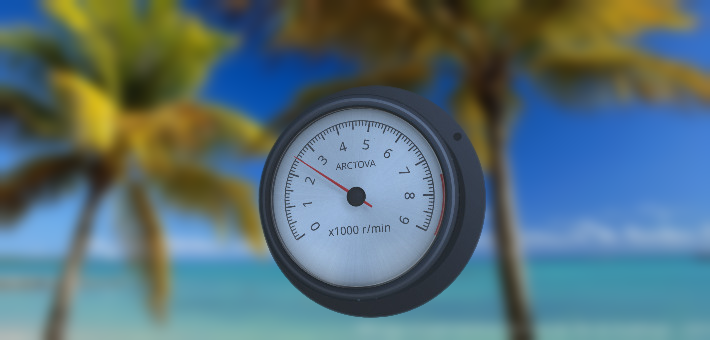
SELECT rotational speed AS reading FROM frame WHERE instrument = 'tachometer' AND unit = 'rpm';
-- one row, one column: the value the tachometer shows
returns 2500 rpm
